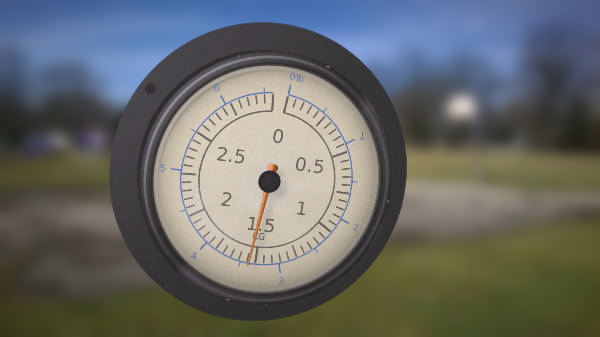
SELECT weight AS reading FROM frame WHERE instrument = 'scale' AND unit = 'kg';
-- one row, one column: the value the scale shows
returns 1.55 kg
